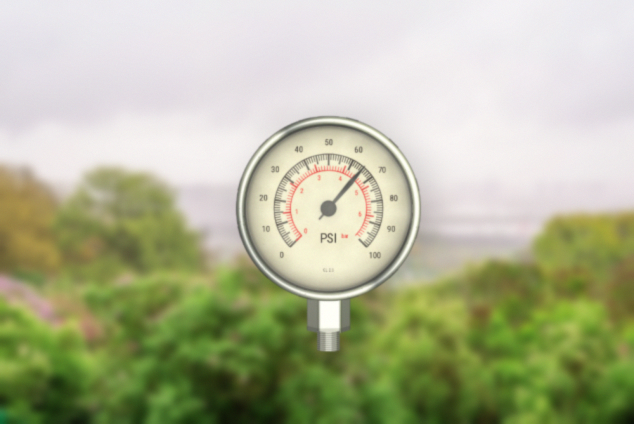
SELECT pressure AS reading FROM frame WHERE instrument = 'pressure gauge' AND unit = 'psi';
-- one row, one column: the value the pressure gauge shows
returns 65 psi
